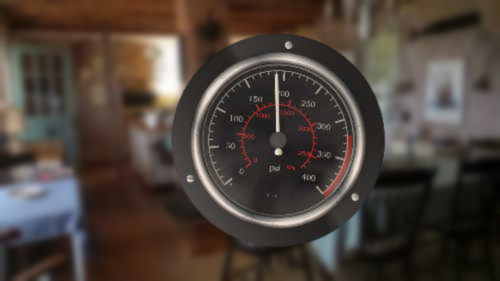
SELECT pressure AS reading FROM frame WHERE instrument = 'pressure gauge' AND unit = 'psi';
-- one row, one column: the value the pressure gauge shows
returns 190 psi
